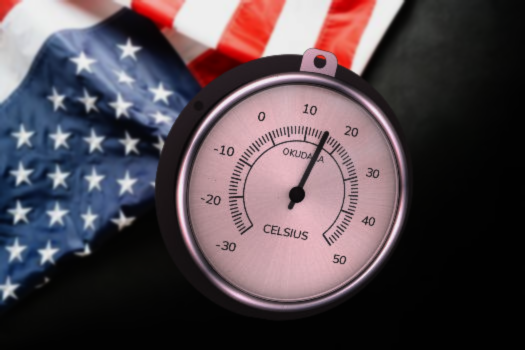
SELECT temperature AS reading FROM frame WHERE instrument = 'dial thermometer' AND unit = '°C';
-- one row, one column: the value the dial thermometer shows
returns 15 °C
